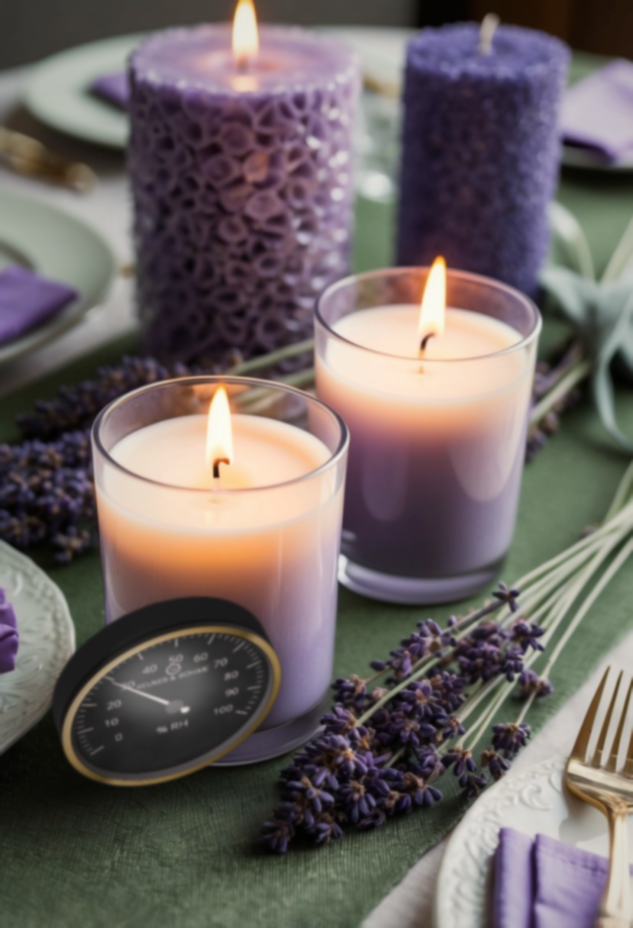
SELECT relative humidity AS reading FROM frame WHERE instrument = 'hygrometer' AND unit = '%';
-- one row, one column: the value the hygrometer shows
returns 30 %
